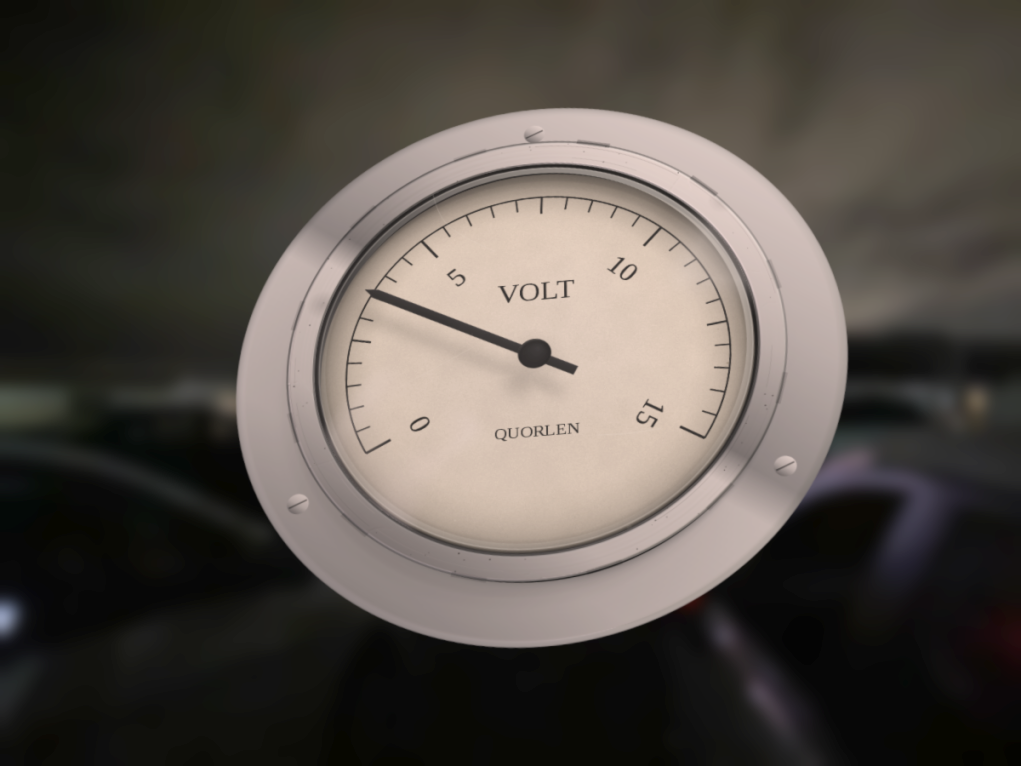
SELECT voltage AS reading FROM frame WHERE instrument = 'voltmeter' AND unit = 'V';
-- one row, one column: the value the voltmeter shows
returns 3.5 V
